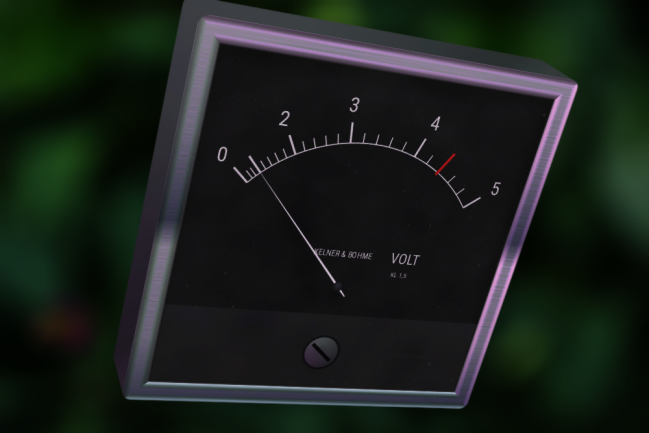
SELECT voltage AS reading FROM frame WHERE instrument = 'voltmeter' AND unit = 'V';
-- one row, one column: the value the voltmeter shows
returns 1 V
